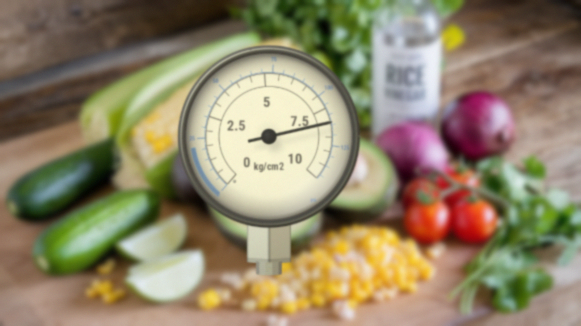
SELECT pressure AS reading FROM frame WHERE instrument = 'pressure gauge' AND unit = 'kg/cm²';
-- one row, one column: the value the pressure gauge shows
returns 8 kg/cm²
